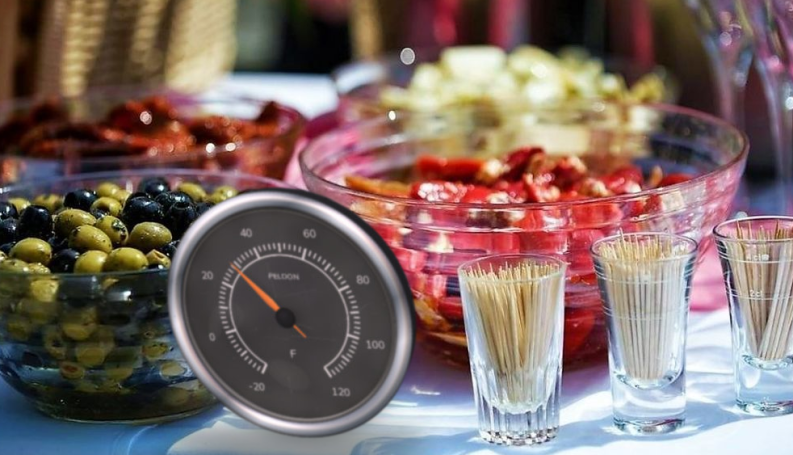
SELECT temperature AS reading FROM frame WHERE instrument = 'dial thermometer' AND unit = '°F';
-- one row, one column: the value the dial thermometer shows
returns 30 °F
